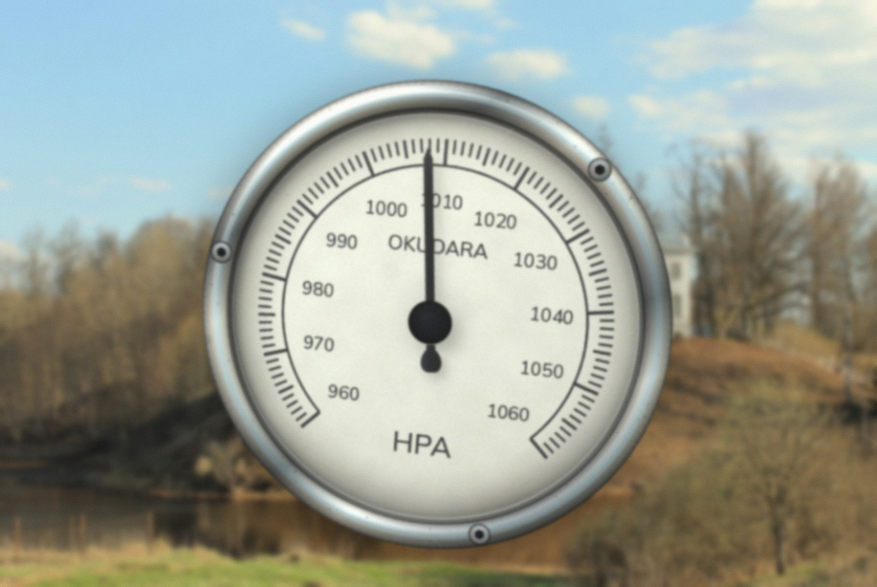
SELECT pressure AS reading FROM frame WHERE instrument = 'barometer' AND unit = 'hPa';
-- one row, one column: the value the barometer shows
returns 1008 hPa
